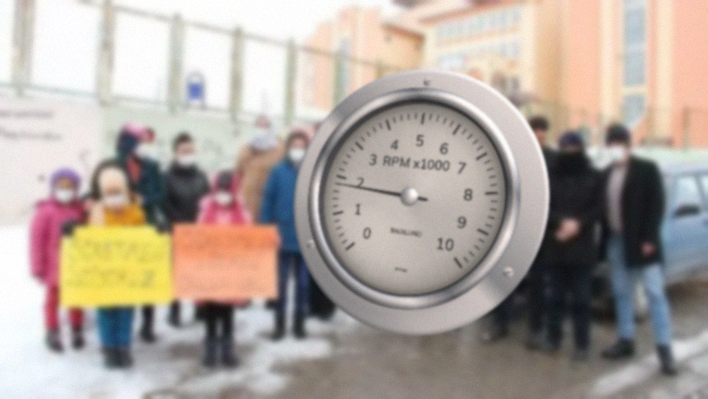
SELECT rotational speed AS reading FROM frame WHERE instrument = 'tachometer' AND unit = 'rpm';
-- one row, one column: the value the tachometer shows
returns 1800 rpm
